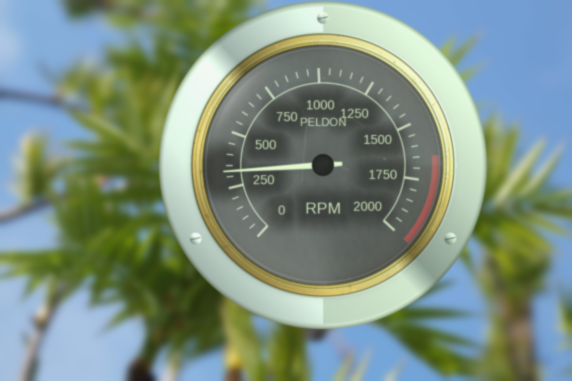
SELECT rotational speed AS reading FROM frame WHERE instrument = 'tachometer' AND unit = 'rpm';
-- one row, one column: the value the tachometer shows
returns 325 rpm
